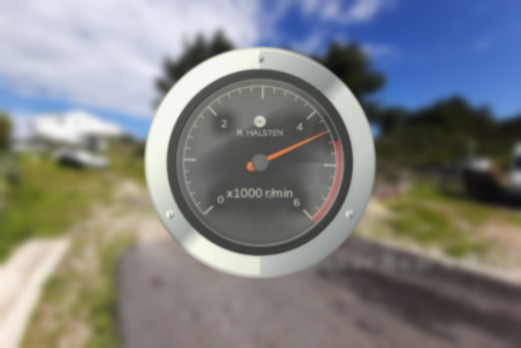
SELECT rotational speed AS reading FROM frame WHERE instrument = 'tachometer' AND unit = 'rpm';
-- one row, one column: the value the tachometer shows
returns 4400 rpm
